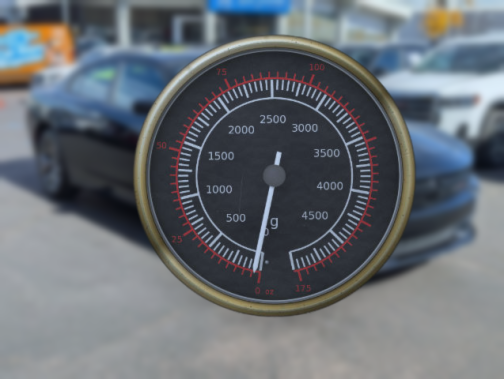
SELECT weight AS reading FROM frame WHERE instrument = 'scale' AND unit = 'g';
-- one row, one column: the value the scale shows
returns 50 g
